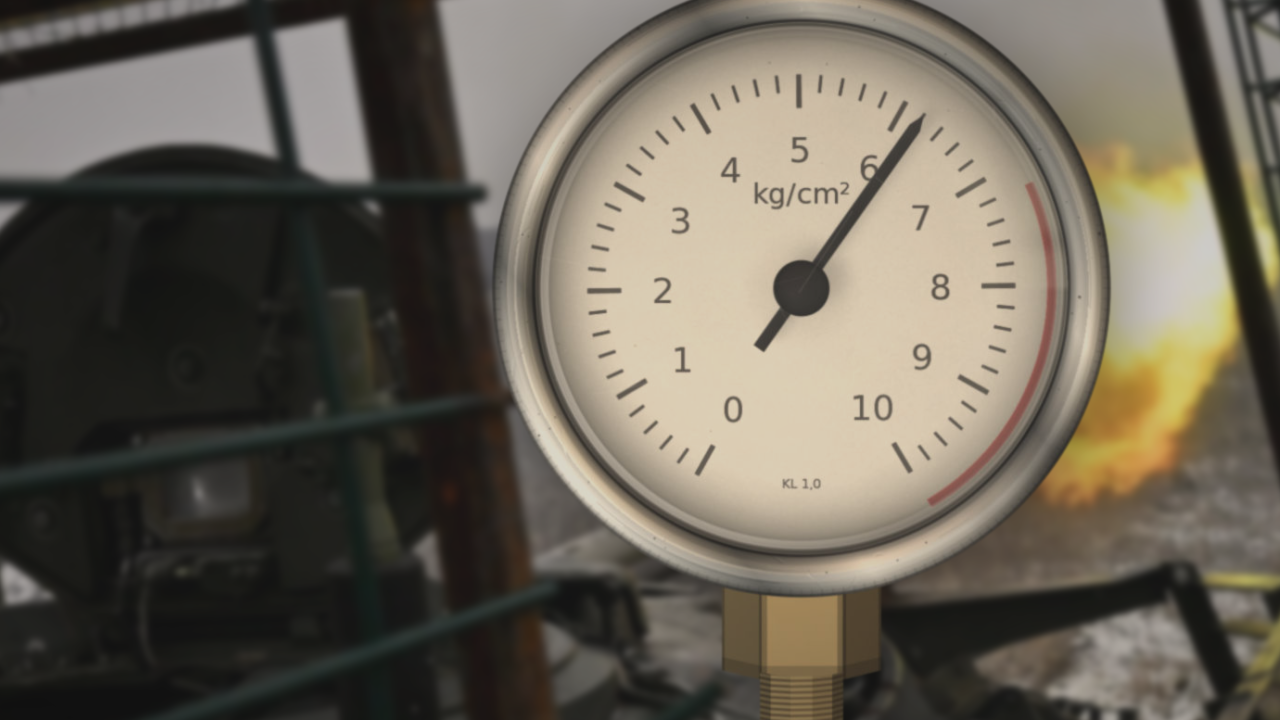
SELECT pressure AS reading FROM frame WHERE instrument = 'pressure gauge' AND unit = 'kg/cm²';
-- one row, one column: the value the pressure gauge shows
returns 6.2 kg/cm²
